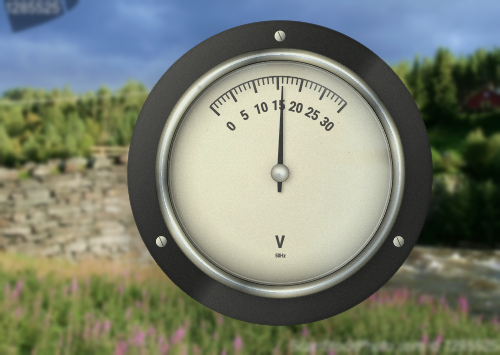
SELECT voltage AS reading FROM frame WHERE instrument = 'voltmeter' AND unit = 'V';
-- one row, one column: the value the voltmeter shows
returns 16 V
